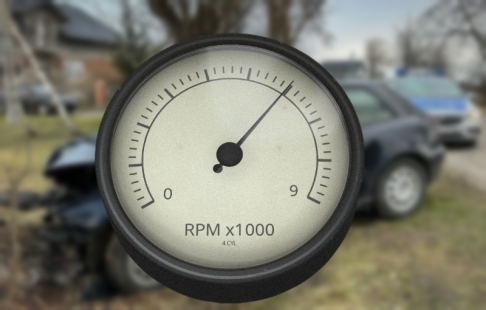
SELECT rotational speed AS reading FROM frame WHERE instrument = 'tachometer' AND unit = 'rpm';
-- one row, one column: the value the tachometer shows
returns 6000 rpm
